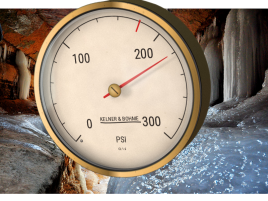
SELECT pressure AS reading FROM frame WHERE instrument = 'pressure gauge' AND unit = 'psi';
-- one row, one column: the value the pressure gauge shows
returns 220 psi
